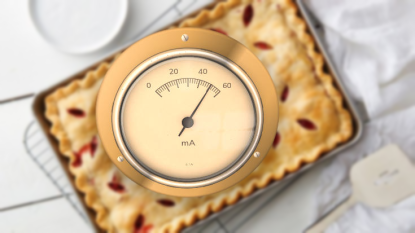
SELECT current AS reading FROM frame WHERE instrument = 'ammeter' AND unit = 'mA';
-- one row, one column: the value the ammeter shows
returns 50 mA
